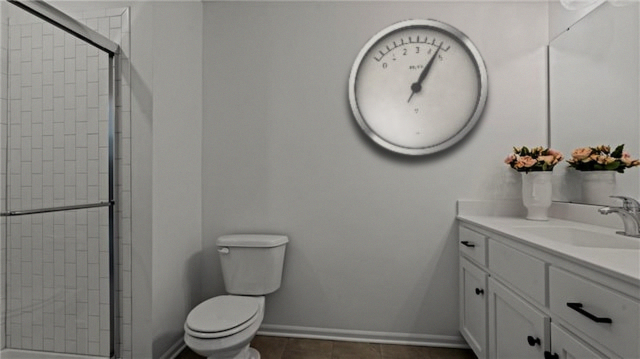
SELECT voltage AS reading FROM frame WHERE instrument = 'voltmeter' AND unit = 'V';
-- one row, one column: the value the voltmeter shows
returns 4.5 V
